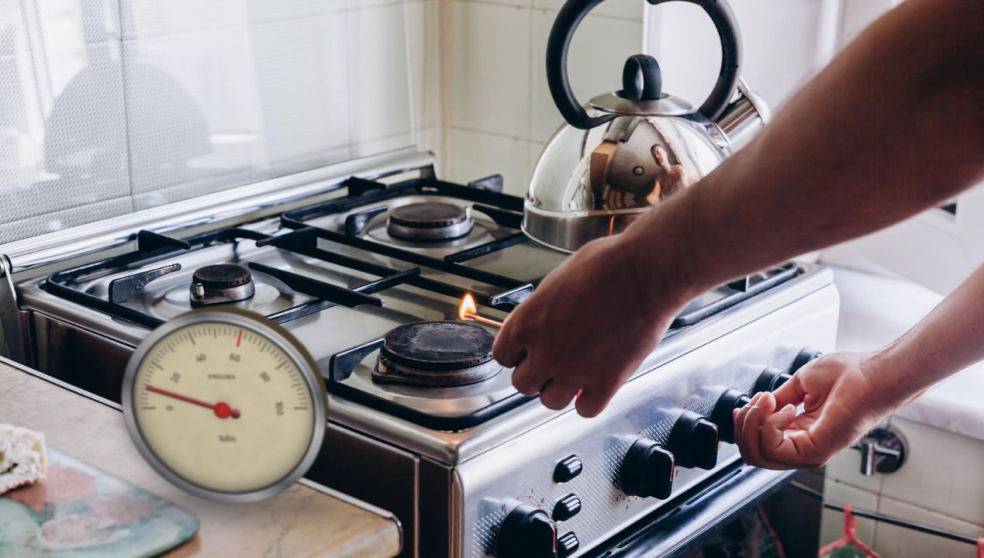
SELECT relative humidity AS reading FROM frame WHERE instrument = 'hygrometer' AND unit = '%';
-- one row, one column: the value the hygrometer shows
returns 10 %
